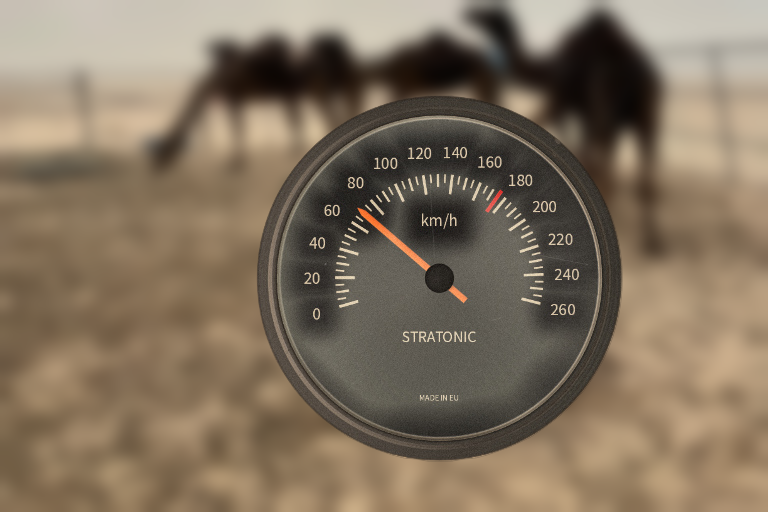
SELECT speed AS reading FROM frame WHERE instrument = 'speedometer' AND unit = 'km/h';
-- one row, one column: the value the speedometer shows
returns 70 km/h
